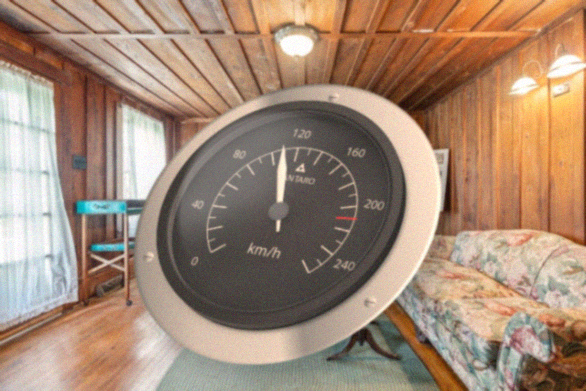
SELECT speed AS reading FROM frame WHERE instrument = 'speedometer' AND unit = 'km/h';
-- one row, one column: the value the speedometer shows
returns 110 km/h
